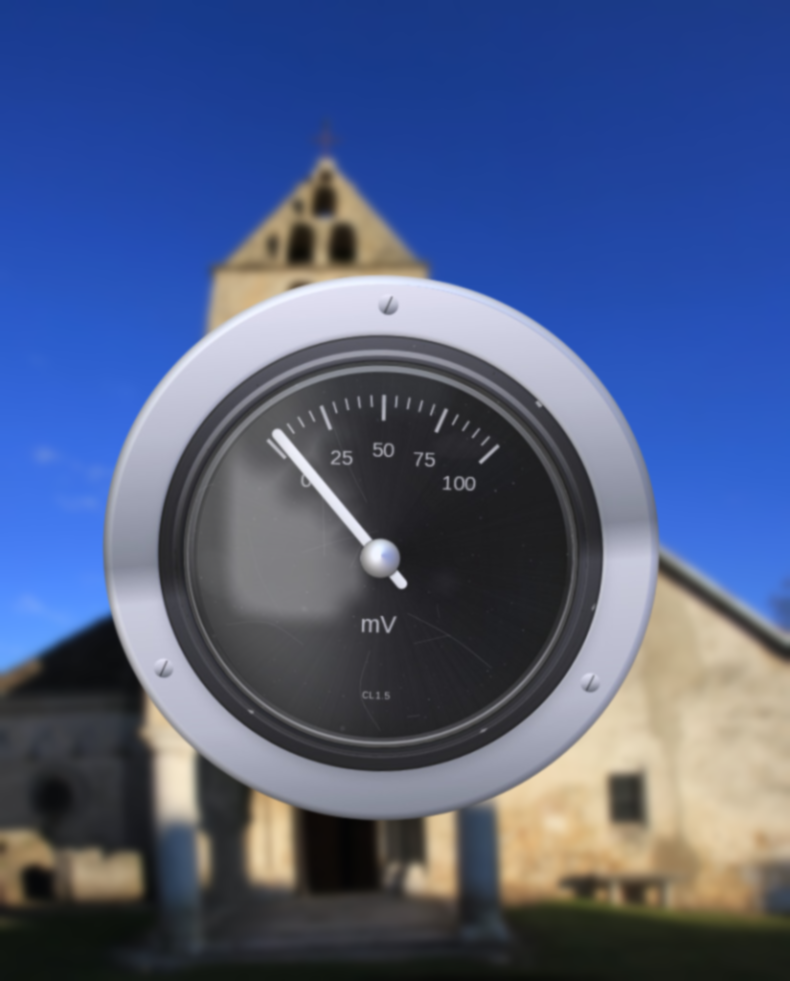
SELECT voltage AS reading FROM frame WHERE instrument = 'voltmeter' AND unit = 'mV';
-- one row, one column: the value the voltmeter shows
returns 5 mV
